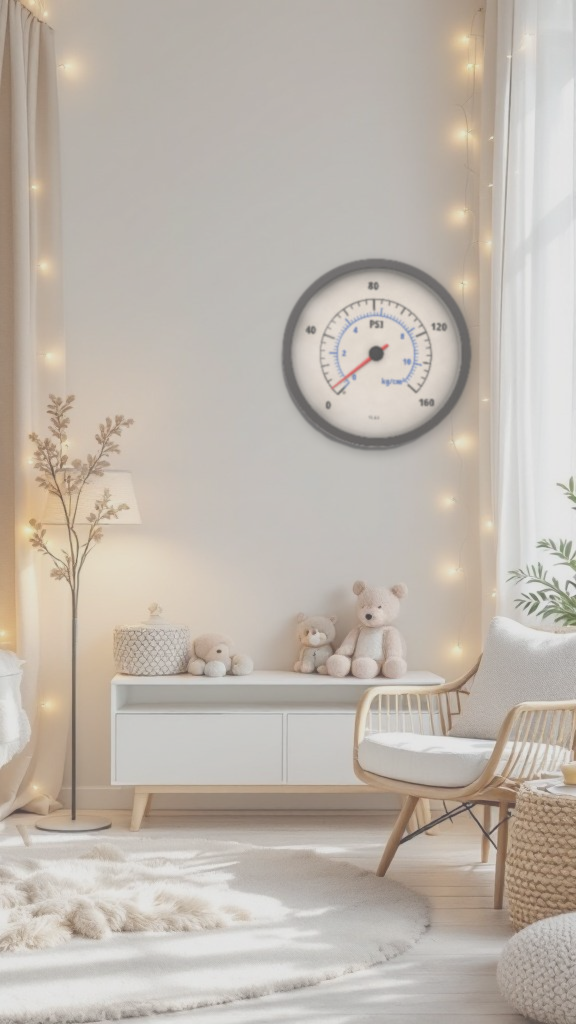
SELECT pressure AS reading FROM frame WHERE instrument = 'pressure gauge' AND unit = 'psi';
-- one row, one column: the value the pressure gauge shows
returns 5 psi
